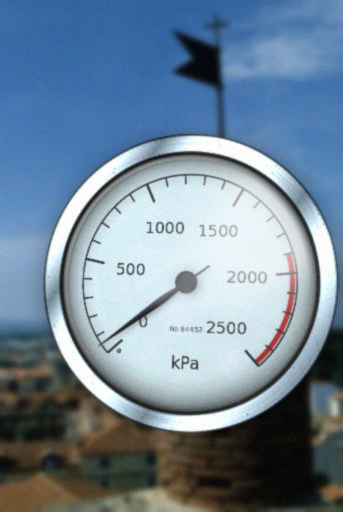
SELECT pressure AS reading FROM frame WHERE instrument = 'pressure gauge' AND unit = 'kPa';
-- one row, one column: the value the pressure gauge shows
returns 50 kPa
